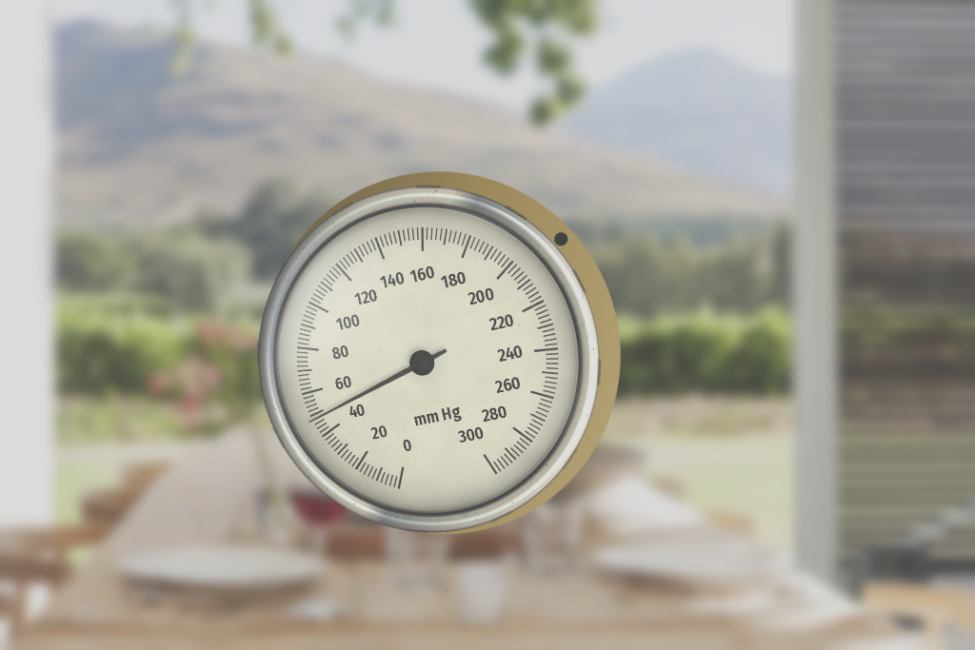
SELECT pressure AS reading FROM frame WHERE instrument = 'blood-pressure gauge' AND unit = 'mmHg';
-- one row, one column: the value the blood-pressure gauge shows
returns 48 mmHg
